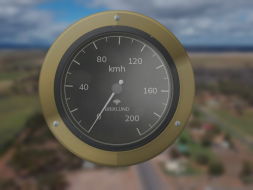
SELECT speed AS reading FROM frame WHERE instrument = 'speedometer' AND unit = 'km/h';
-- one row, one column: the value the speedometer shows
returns 0 km/h
